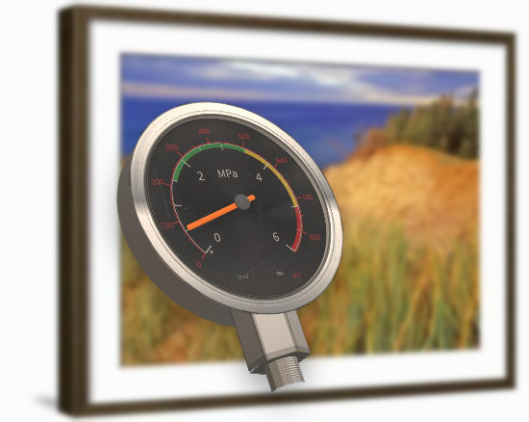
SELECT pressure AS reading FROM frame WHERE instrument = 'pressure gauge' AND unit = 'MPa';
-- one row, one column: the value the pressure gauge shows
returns 0.5 MPa
